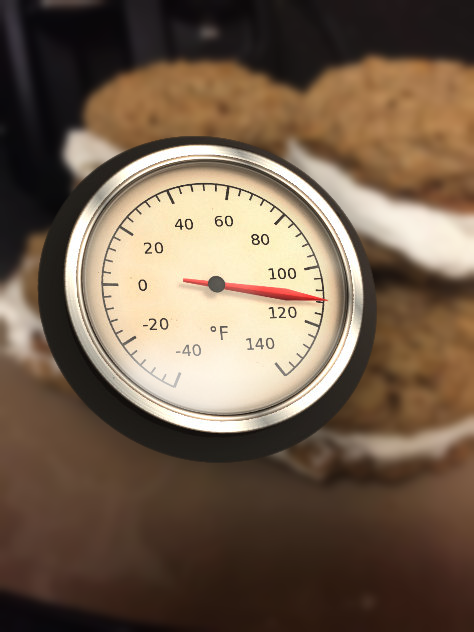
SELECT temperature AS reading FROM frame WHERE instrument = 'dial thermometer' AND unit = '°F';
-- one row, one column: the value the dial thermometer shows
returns 112 °F
